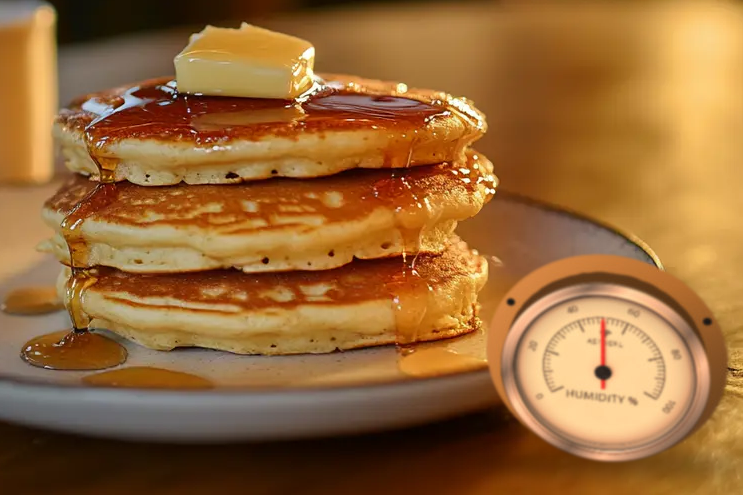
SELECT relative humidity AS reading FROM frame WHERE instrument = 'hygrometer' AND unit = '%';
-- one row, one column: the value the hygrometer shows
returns 50 %
